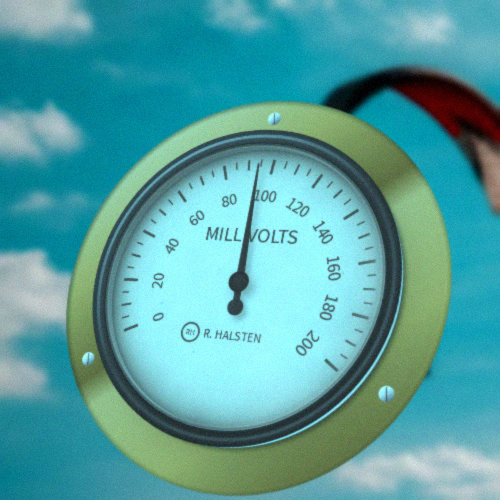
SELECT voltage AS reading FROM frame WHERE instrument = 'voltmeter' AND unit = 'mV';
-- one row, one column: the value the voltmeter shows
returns 95 mV
